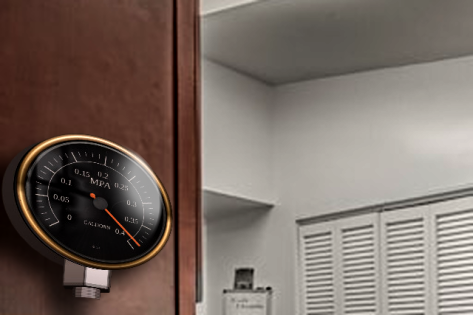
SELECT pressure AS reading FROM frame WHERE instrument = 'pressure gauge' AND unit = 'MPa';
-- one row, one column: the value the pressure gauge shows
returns 0.39 MPa
